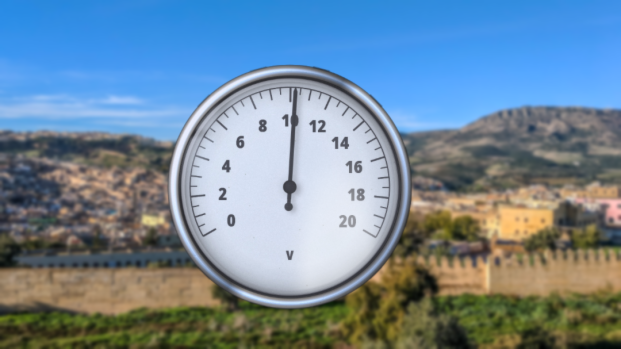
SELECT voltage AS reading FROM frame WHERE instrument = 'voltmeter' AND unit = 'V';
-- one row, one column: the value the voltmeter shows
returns 10.25 V
